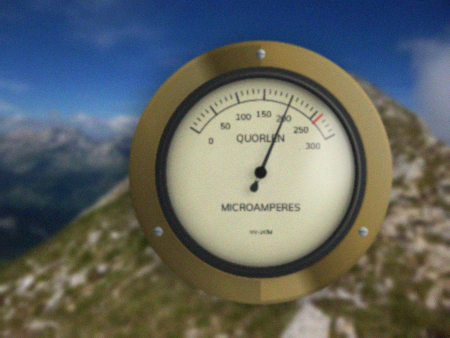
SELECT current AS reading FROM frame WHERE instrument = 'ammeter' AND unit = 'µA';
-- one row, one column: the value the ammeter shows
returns 200 µA
